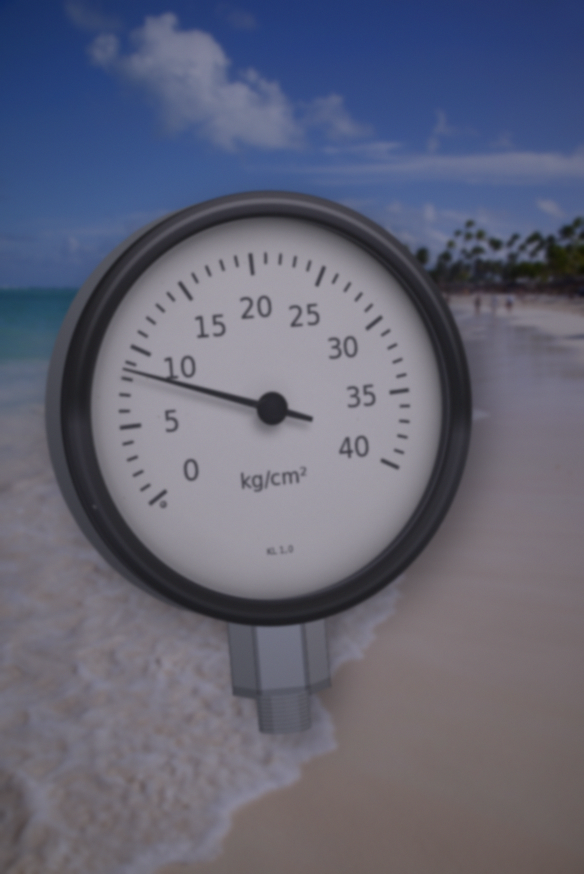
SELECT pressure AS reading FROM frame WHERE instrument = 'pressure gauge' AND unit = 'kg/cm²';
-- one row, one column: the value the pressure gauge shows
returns 8.5 kg/cm²
